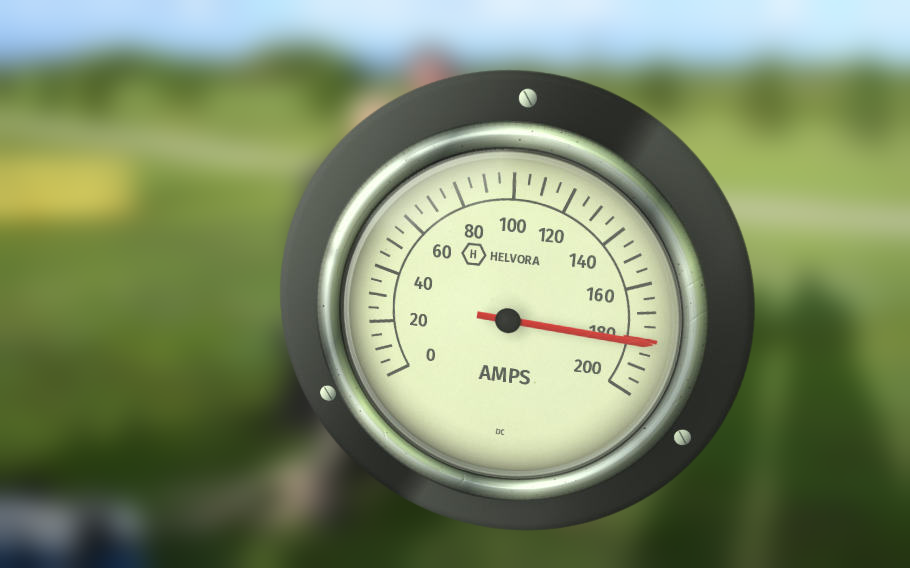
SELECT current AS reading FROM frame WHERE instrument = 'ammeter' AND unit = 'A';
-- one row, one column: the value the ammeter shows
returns 180 A
